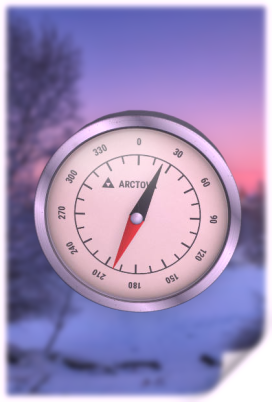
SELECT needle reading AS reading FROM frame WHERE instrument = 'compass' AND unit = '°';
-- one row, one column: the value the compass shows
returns 202.5 °
